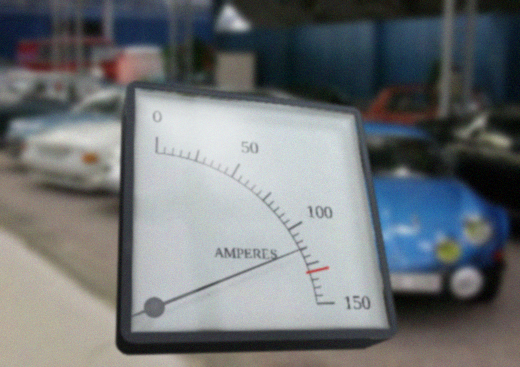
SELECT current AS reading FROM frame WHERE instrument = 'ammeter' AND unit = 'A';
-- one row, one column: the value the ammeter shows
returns 115 A
